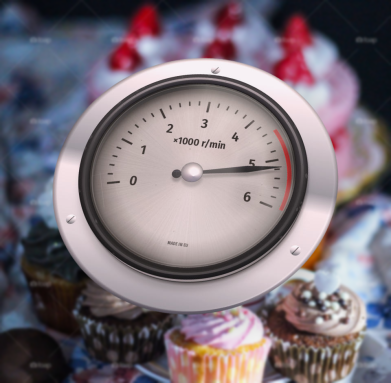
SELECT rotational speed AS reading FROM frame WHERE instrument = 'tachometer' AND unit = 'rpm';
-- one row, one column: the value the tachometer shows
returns 5200 rpm
